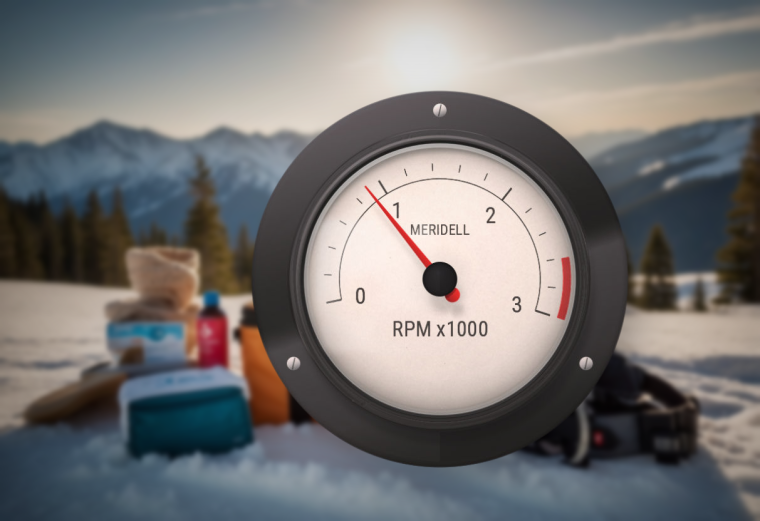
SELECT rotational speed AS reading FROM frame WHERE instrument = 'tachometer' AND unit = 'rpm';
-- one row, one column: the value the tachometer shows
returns 900 rpm
